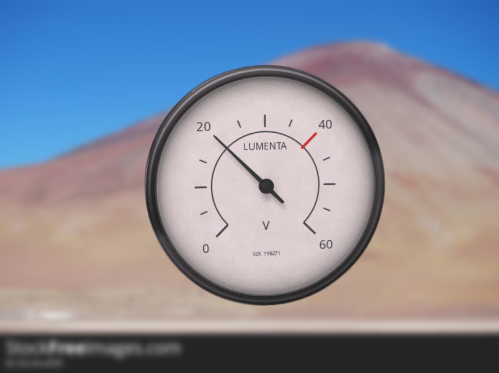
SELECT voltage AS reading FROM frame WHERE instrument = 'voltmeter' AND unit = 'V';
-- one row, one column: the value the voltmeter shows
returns 20 V
